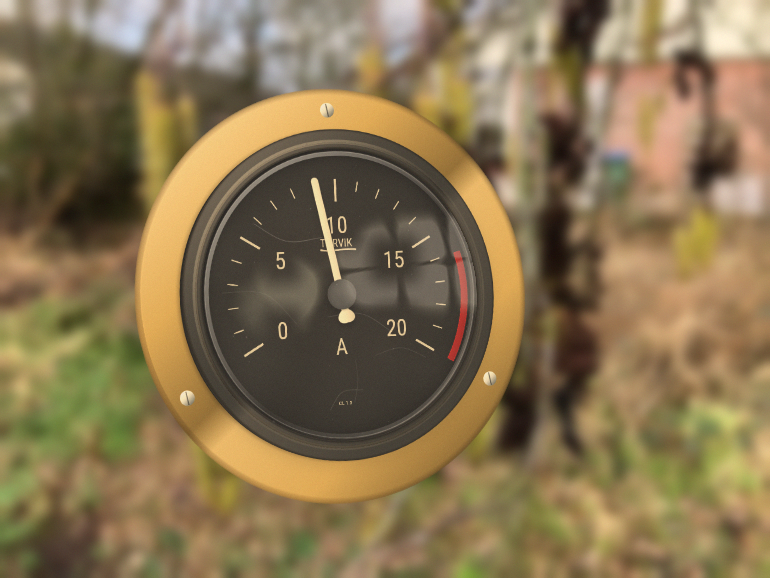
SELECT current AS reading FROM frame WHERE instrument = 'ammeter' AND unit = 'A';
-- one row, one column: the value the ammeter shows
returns 9 A
